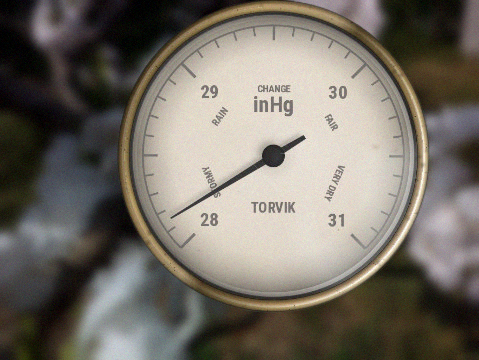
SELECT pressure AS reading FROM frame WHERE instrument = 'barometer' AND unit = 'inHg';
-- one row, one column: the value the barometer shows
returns 28.15 inHg
